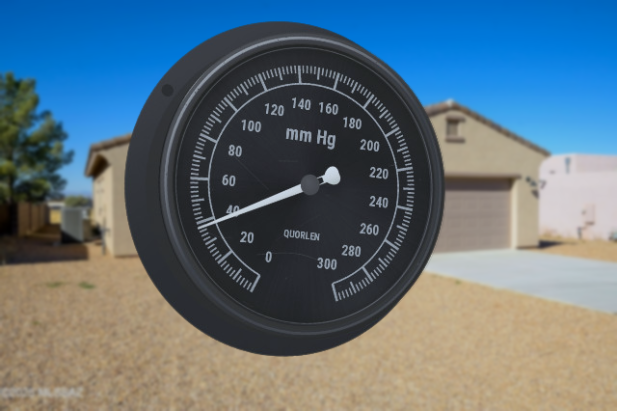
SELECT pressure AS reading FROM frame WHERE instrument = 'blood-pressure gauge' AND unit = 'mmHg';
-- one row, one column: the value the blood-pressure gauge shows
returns 38 mmHg
